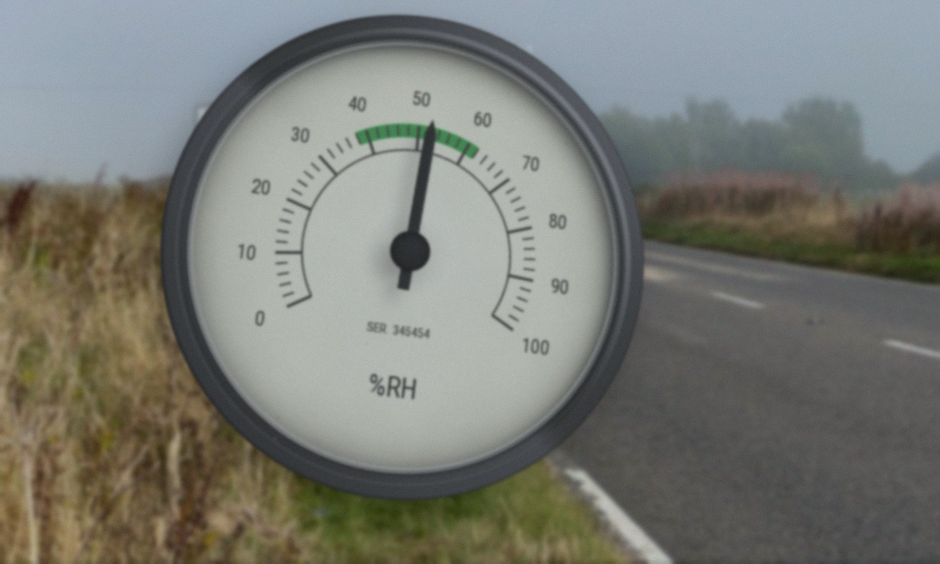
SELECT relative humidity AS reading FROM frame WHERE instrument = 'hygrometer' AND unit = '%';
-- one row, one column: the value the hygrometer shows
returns 52 %
